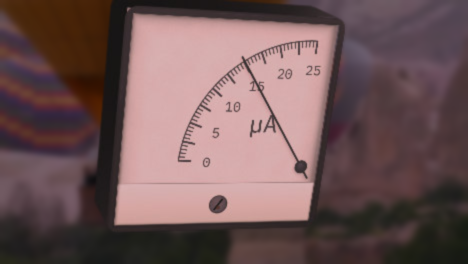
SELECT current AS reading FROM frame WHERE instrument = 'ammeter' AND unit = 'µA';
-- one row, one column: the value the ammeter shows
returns 15 µA
